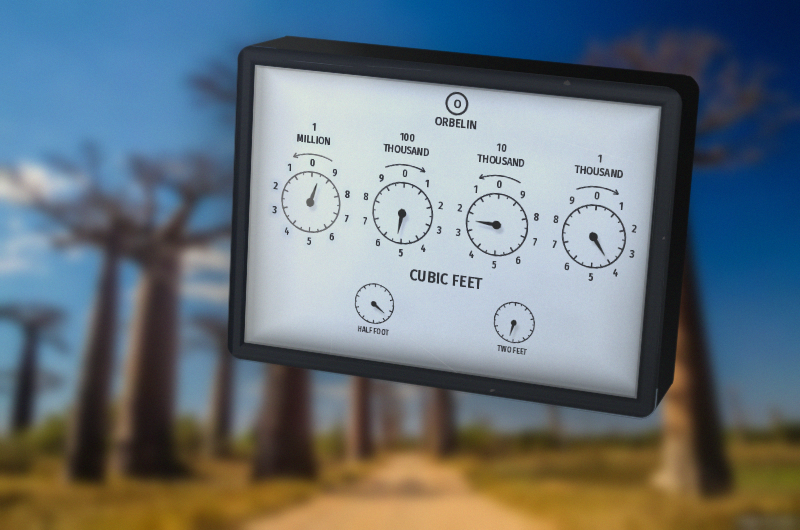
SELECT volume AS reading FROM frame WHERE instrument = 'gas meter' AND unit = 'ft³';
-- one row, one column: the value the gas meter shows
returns 952400 ft³
